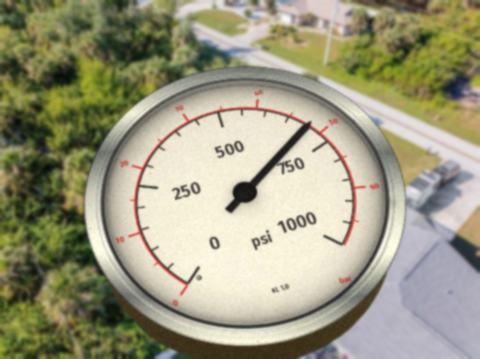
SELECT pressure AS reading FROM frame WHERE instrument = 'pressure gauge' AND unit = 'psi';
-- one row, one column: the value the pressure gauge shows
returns 700 psi
